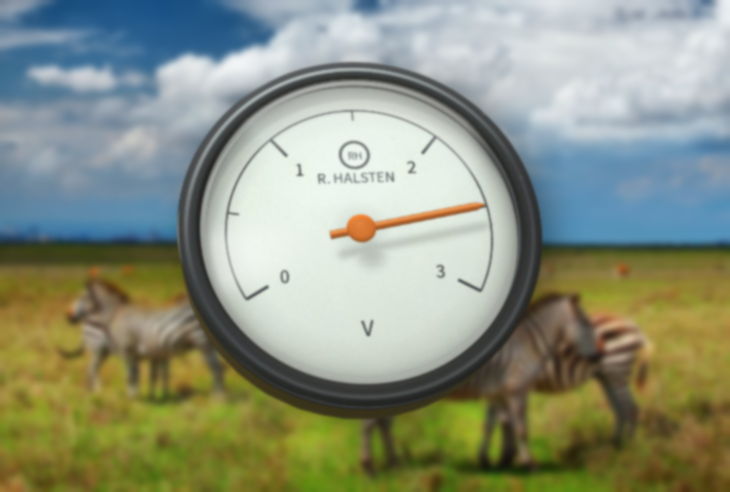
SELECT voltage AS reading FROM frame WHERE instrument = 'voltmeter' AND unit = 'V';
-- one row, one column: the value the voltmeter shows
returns 2.5 V
